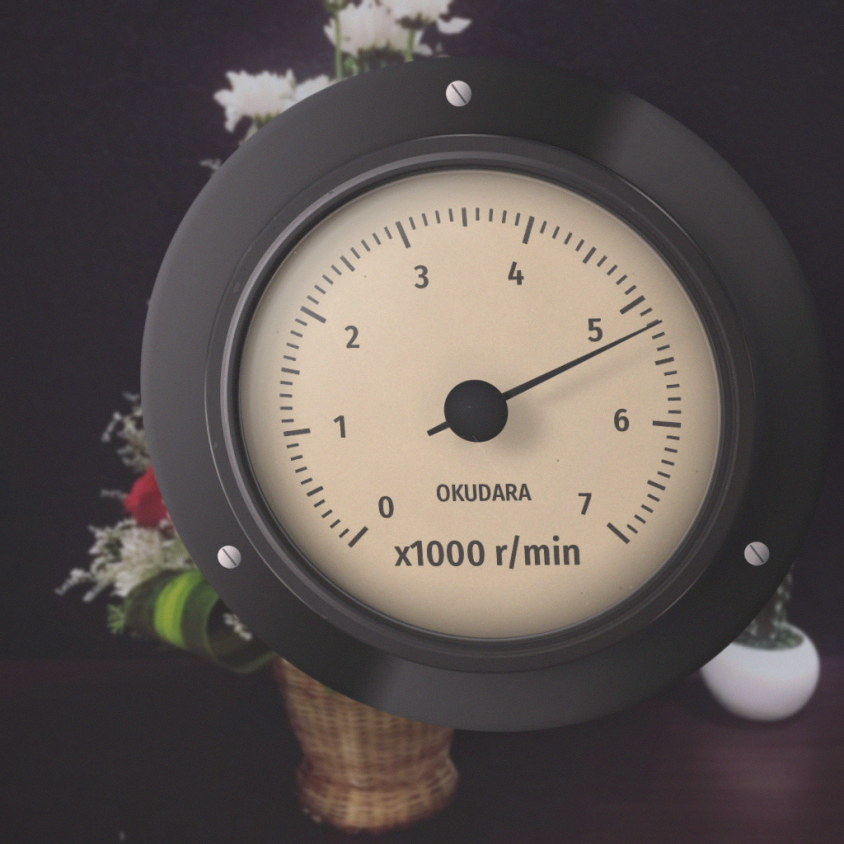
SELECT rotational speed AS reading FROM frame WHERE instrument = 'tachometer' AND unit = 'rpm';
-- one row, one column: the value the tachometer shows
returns 5200 rpm
